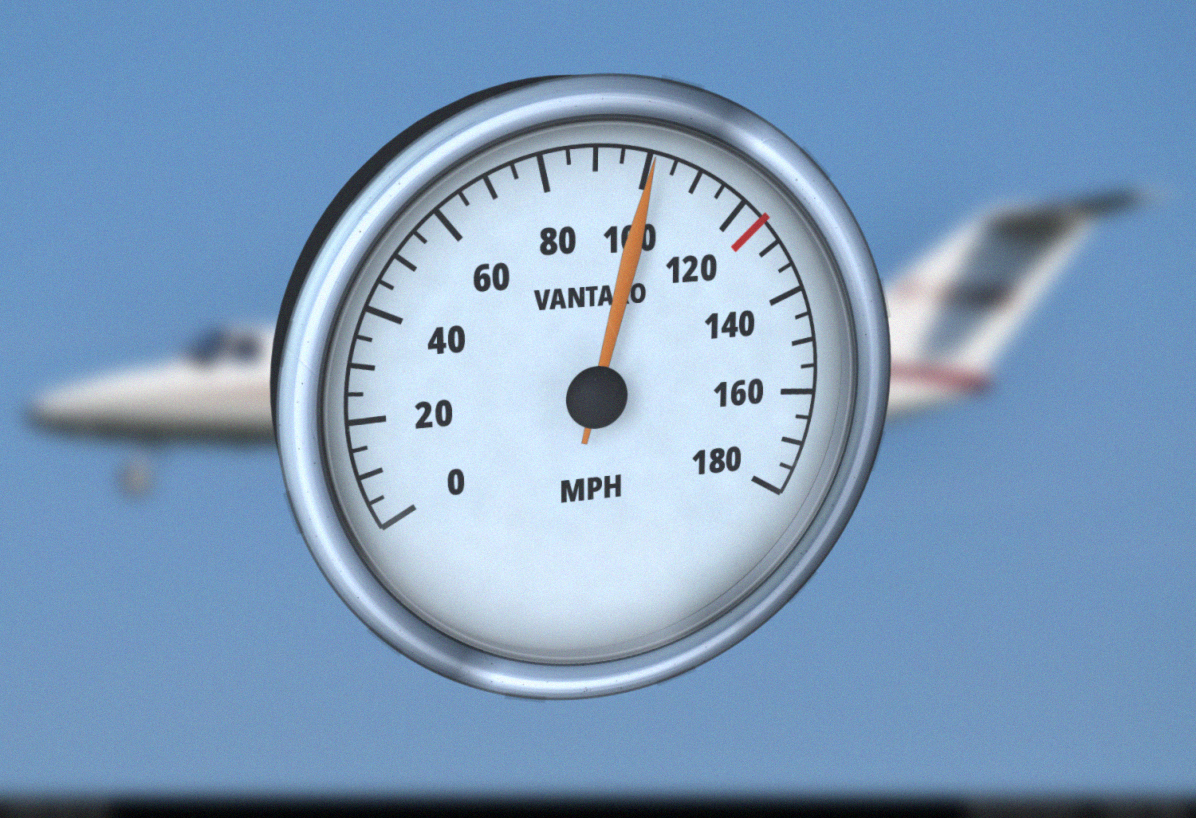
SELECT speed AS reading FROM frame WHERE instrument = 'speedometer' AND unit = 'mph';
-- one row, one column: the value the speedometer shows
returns 100 mph
